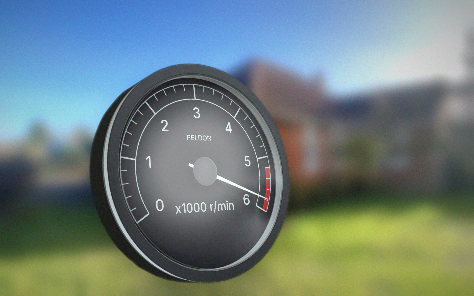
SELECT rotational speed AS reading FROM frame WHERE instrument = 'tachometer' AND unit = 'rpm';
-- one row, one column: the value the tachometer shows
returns 5800 rpm
